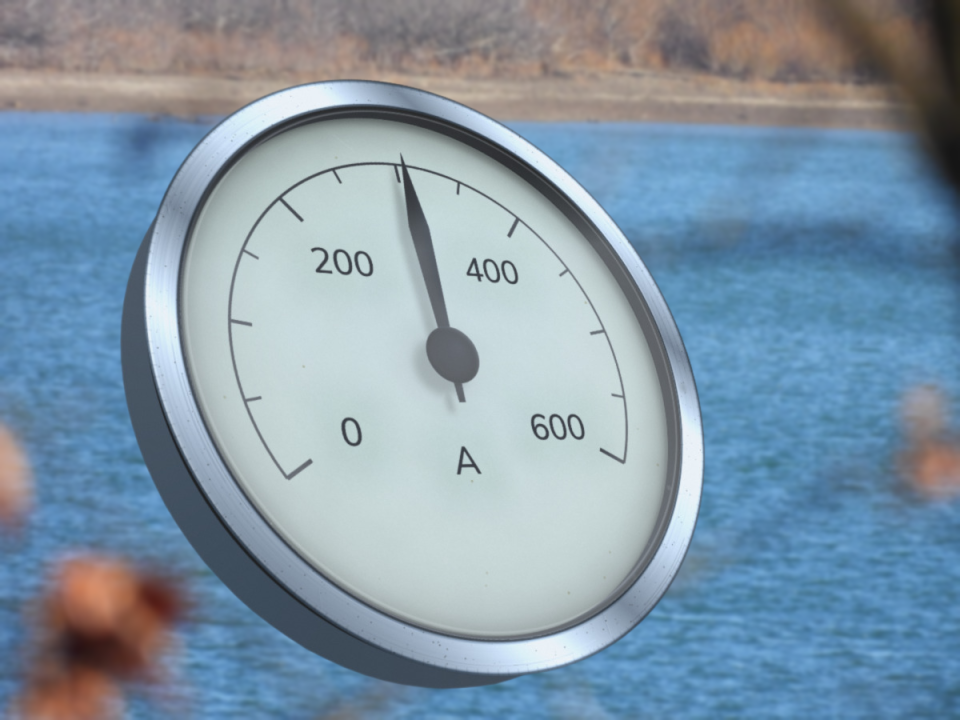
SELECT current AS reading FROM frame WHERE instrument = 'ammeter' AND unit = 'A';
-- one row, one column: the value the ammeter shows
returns 300 A
